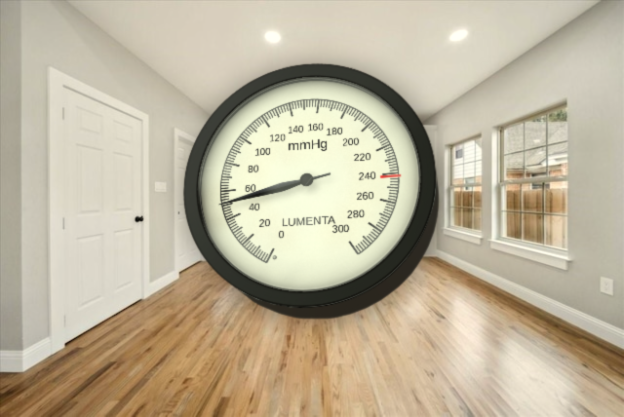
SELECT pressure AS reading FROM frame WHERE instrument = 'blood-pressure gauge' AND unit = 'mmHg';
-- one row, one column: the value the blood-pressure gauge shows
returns 50 mmHg
